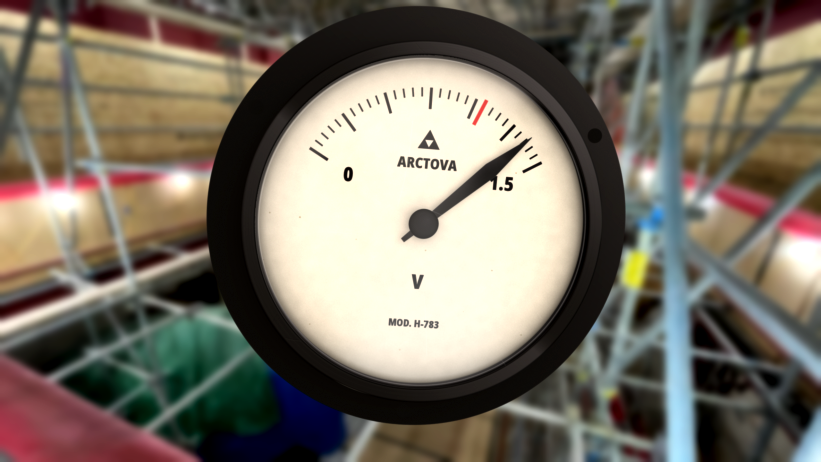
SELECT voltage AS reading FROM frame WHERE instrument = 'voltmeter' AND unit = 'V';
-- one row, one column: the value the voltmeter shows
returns 1.35 V
